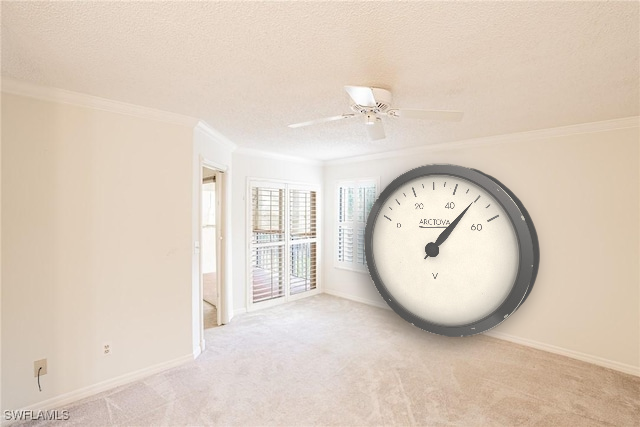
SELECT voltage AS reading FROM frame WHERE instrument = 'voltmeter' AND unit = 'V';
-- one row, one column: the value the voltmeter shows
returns 50 V
